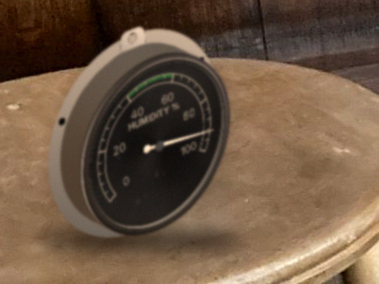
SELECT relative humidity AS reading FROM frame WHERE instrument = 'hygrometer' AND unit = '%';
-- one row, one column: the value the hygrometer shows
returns 92 %
